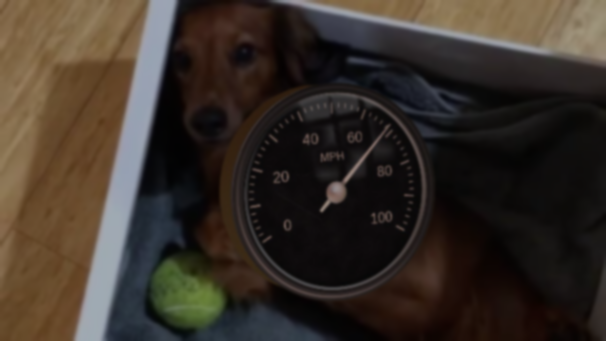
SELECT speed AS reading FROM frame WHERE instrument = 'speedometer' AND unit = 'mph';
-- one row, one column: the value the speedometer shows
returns 68 mph
